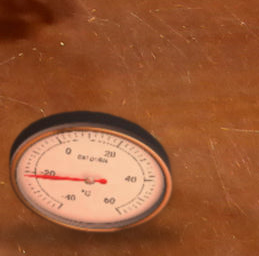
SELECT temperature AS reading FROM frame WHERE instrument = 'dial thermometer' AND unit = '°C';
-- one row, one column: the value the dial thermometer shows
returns -20 °C
